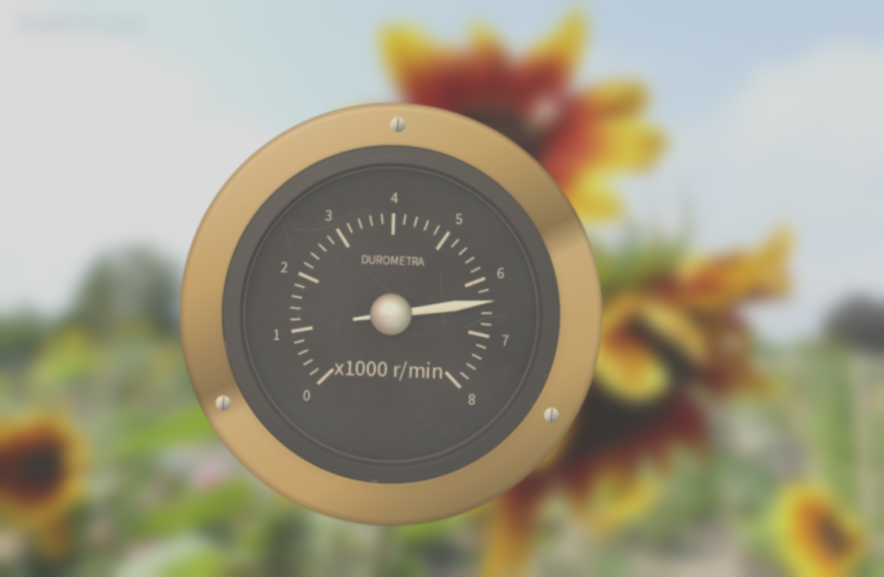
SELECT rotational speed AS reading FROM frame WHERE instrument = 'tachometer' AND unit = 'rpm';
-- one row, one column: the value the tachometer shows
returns 6400 rpm
